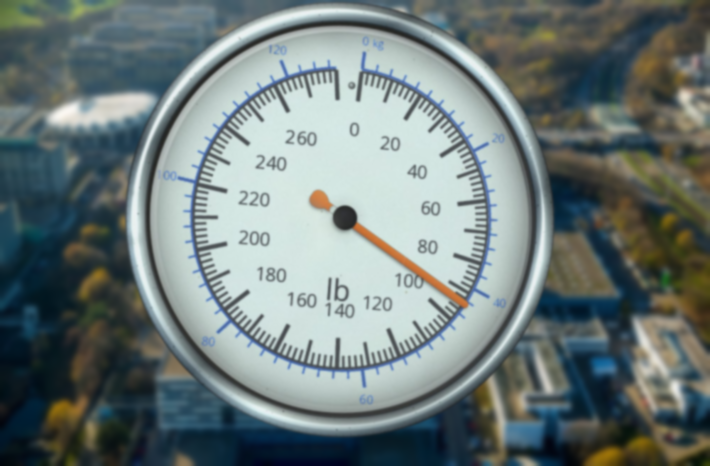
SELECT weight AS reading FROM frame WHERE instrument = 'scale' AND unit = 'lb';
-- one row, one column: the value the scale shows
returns 94 lb
